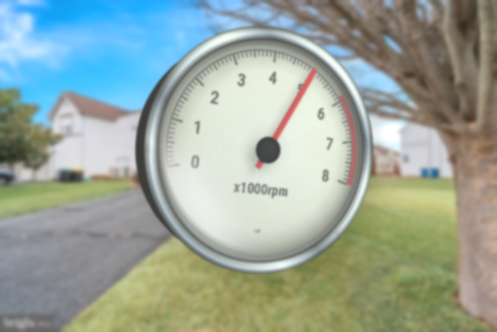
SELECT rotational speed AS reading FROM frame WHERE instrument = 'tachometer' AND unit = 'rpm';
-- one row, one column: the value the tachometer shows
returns 5000 rpm
